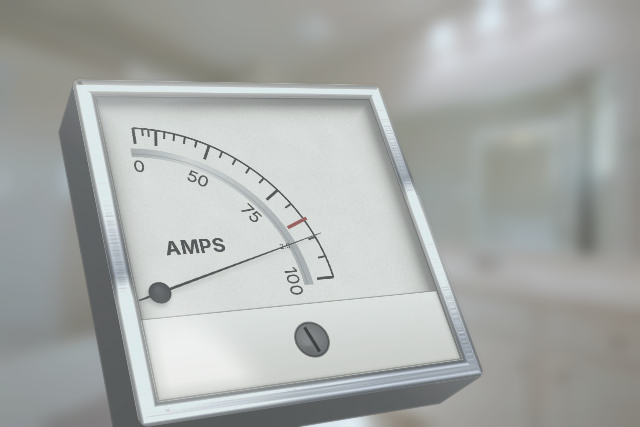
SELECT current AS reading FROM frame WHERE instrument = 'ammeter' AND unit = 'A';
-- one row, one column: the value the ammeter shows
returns 90 A
